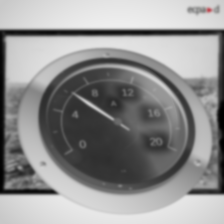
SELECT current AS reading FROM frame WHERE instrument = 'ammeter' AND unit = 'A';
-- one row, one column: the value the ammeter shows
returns 6 A
